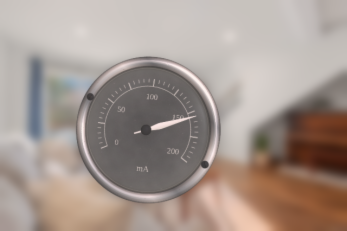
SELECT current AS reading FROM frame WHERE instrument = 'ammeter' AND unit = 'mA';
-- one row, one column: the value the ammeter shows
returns 155 mA
